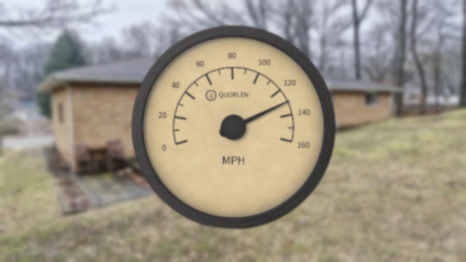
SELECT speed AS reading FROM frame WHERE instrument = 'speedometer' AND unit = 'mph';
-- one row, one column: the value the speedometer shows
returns 130 mph
